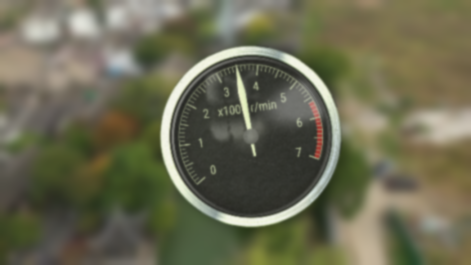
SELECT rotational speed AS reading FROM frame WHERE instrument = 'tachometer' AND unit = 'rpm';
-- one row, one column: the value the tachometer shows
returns 3500 rpm
